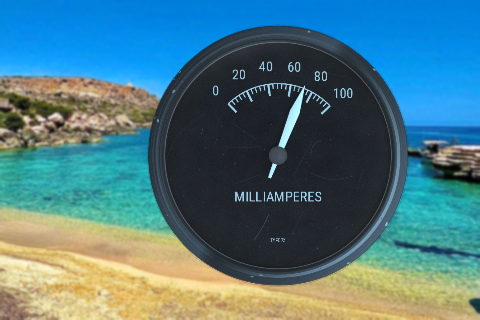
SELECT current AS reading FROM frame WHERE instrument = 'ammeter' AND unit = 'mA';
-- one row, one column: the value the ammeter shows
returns 72 mA
